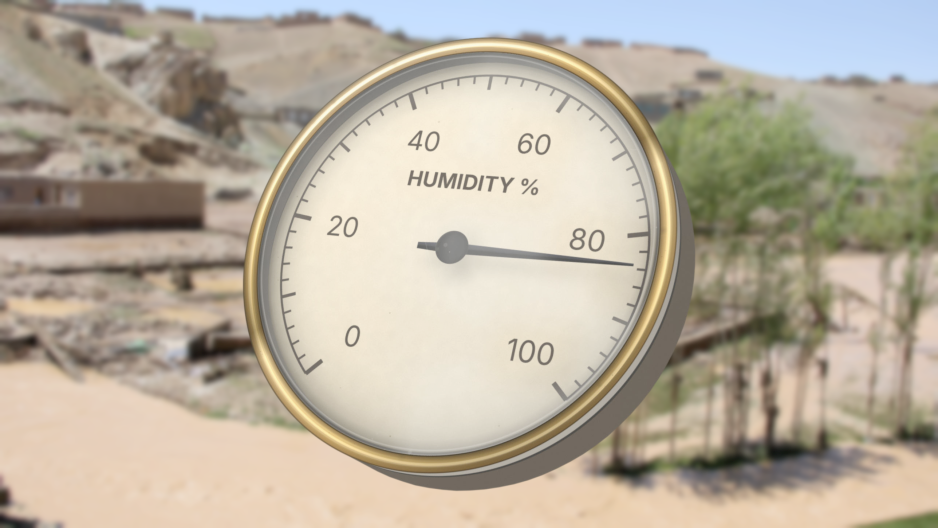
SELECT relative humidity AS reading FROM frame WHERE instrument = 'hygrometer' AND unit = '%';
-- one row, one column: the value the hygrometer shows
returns 84 %
